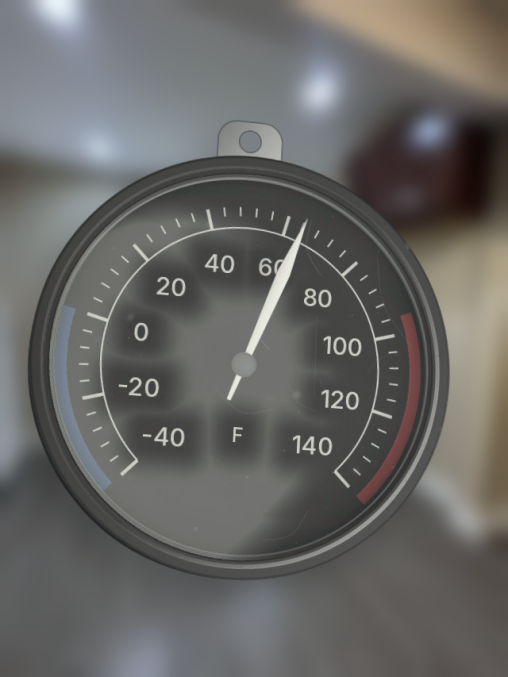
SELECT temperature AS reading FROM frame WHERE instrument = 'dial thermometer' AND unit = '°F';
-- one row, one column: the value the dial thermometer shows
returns 64 °F
